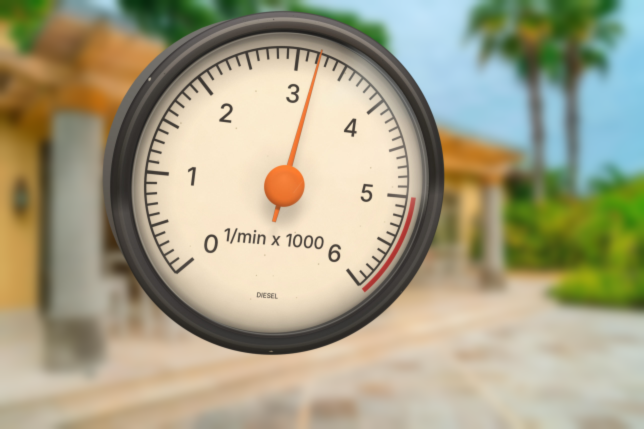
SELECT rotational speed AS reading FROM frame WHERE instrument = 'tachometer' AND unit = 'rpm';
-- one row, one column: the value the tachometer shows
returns 3200 rpm
